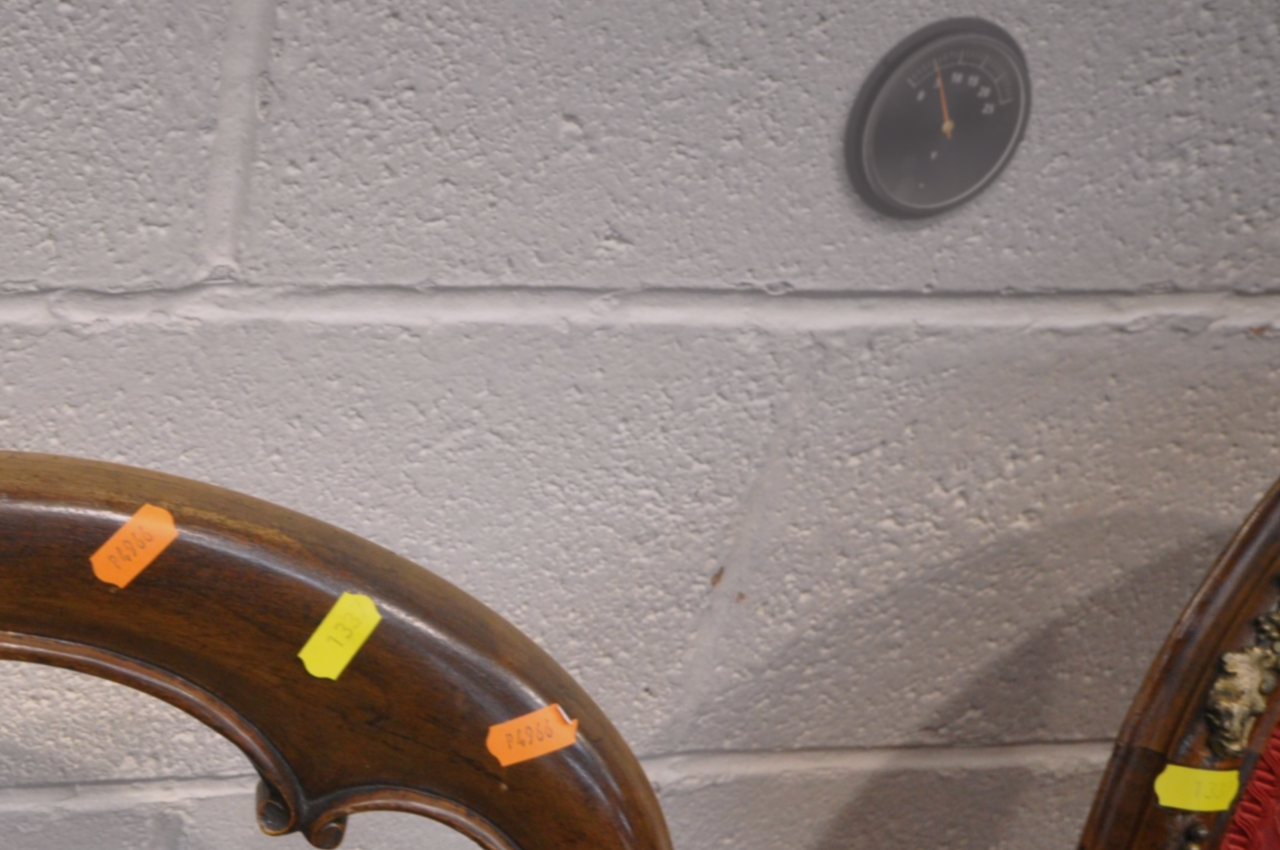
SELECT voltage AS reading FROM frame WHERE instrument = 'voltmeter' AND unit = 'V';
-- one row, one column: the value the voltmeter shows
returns 5 V
